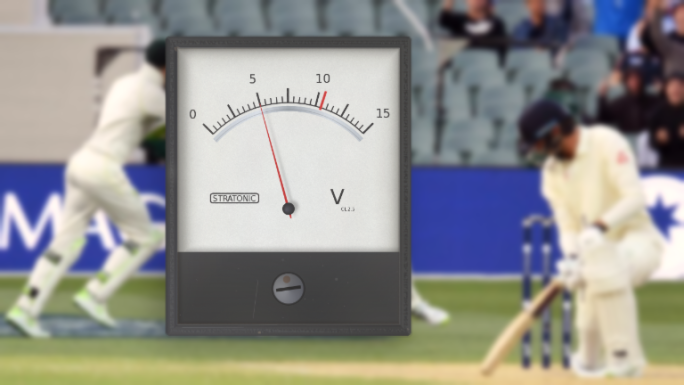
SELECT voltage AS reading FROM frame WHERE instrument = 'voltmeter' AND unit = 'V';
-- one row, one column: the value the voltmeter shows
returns 5 V
